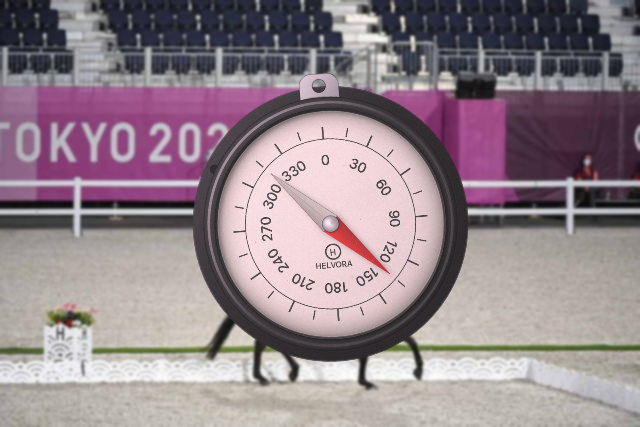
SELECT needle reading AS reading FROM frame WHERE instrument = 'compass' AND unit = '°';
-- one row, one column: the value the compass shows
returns 135 °
